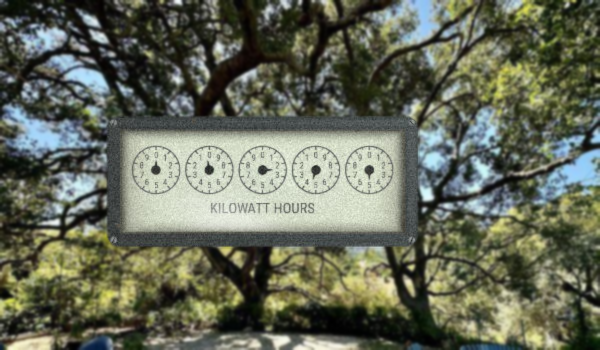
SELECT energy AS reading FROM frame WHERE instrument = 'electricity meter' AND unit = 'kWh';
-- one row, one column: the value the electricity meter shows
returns 245 kWh
